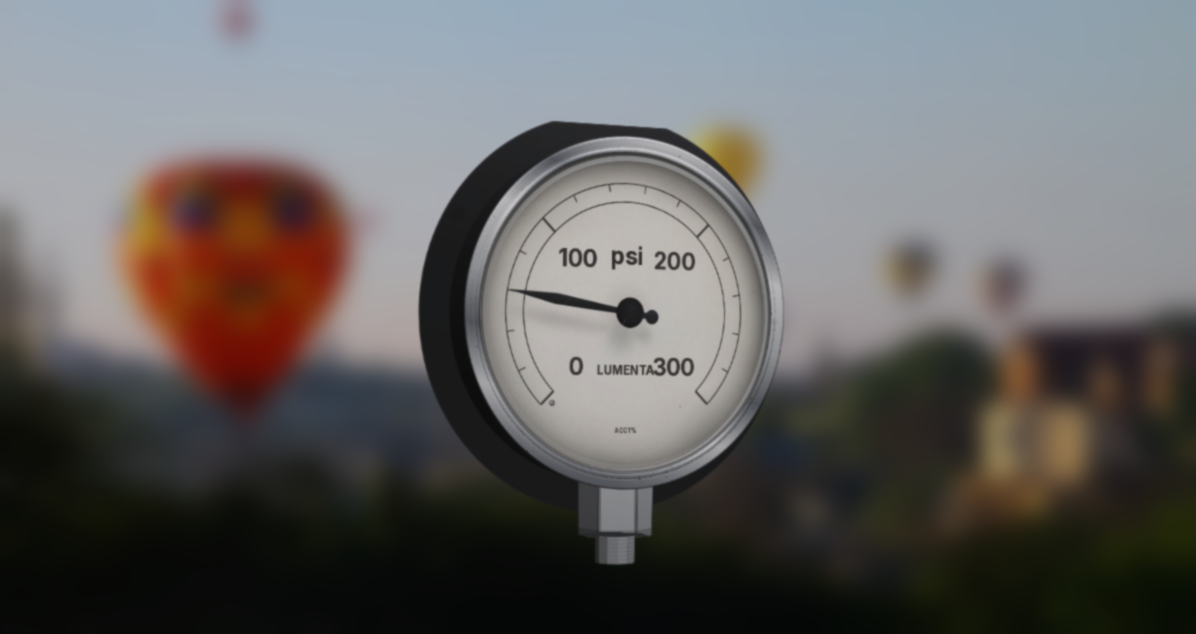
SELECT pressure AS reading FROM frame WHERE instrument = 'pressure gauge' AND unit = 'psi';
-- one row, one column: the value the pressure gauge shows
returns 60 psi
